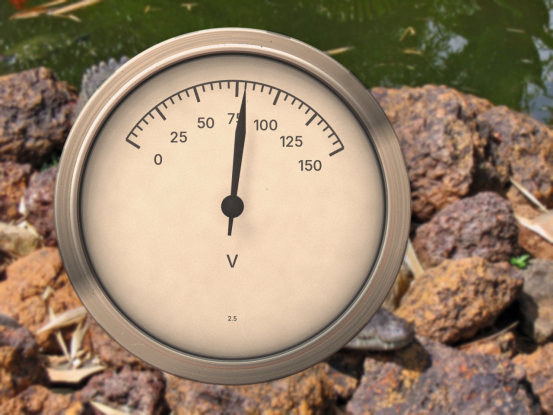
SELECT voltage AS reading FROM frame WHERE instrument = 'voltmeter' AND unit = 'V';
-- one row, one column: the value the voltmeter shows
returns 80 V
